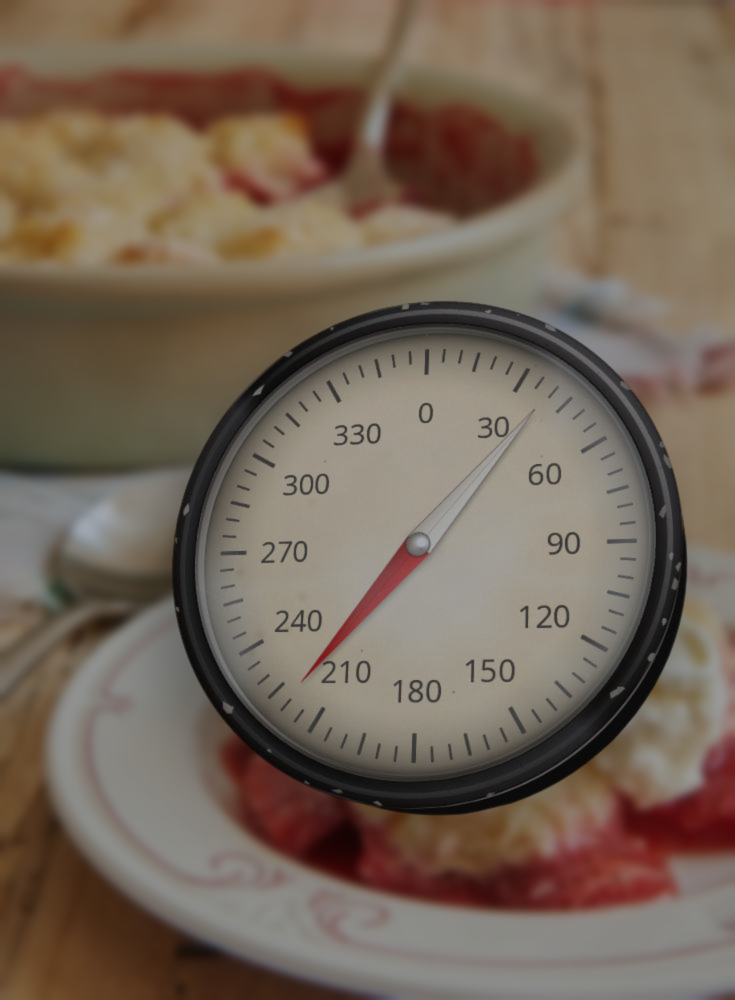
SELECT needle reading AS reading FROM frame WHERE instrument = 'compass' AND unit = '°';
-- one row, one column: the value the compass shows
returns 220 °
